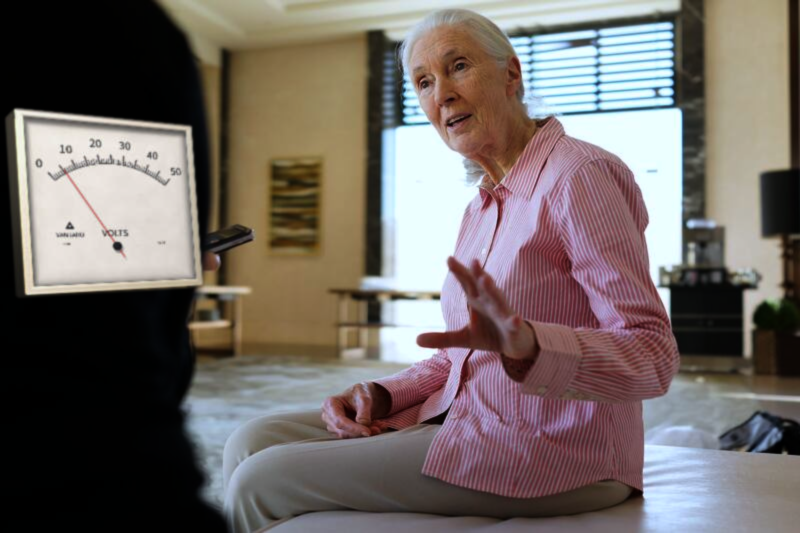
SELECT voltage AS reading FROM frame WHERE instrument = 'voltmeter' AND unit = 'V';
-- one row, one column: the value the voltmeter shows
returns 5 V
